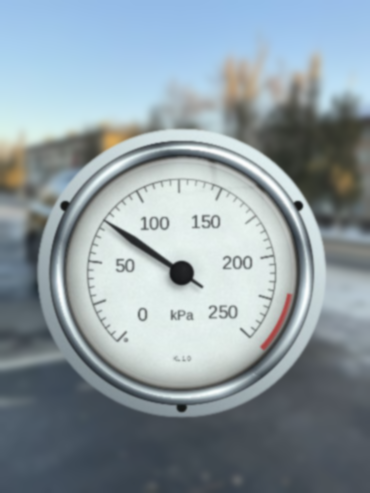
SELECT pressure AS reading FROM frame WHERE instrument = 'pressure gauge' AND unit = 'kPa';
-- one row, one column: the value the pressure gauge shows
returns 75 kPa
